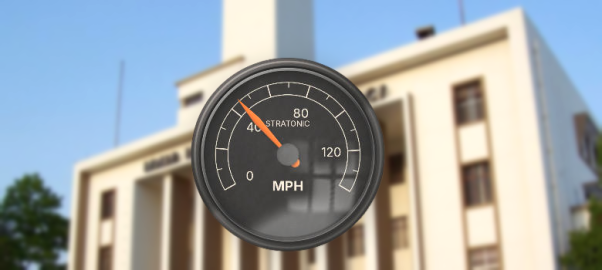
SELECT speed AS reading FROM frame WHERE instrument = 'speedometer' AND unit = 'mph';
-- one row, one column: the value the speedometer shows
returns 45 mph
